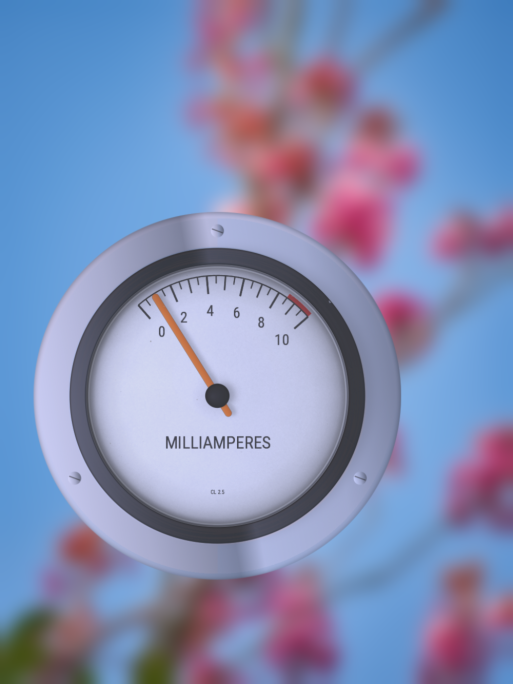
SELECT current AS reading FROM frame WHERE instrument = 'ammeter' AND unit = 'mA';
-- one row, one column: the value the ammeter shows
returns 1 mA
